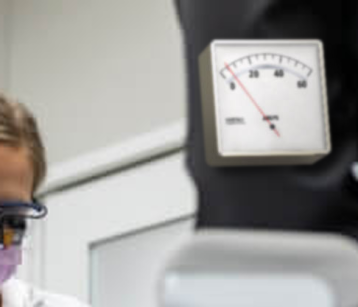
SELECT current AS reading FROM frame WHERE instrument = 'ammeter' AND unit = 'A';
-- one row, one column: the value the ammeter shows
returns 5 A
